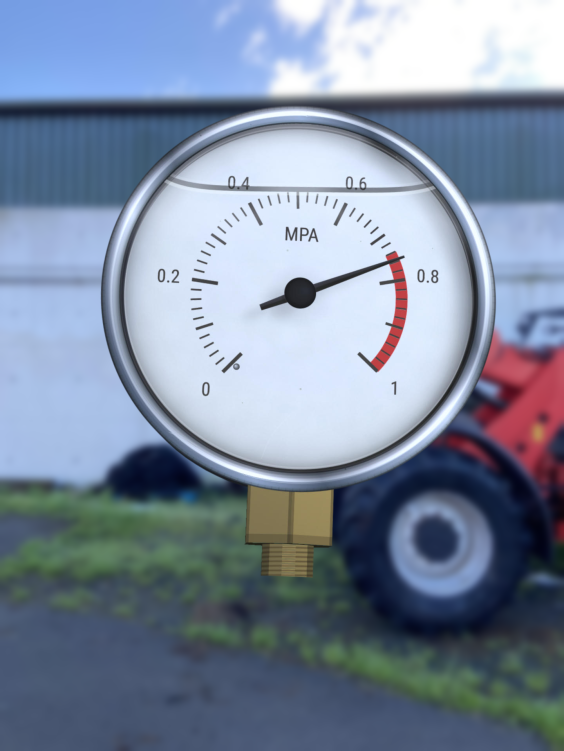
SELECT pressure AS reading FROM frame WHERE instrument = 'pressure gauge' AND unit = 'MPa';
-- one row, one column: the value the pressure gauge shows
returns 0.76 MPa
